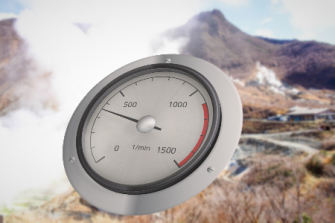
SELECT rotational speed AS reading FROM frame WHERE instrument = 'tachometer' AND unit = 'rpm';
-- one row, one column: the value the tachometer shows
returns 350 rpm
